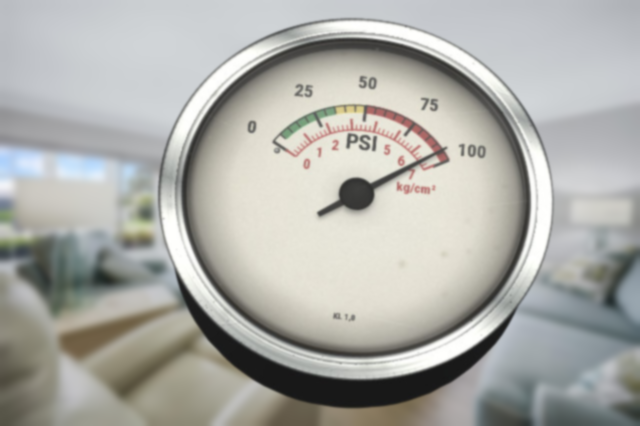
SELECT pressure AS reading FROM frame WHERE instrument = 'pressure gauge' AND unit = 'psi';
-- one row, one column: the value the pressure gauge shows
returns 95 psi
